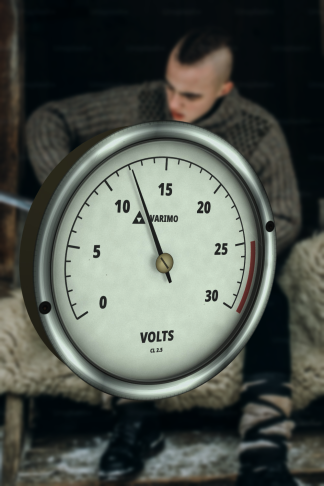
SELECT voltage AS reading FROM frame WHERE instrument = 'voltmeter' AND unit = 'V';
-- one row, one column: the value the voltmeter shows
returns 12 V
